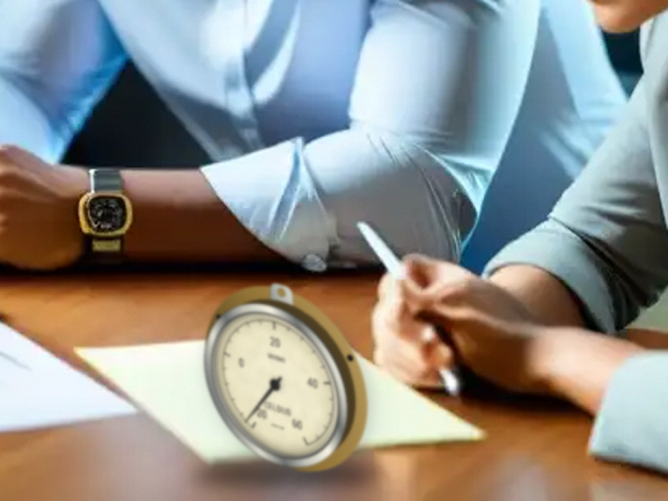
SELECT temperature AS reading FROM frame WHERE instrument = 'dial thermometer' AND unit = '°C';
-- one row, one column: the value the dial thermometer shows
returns -18 °C
